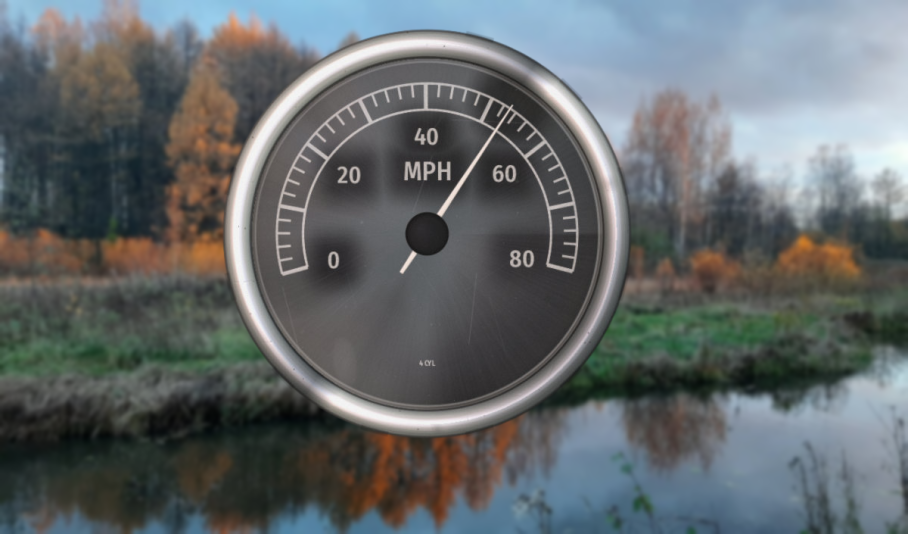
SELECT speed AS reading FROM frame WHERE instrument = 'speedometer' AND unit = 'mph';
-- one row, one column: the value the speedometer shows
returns 53 mph
